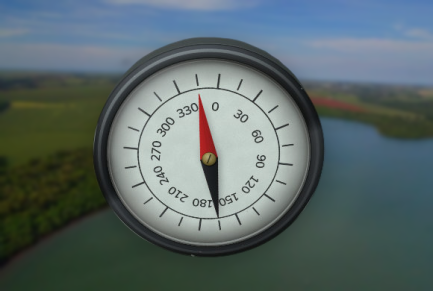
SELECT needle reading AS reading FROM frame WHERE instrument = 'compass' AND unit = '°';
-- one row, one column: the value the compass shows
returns 345 °
